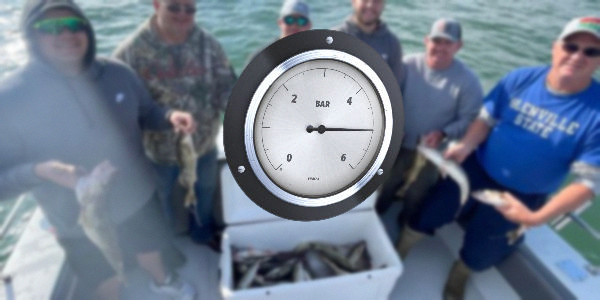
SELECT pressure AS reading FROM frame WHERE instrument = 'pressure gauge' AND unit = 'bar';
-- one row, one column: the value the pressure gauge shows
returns 5 bar
